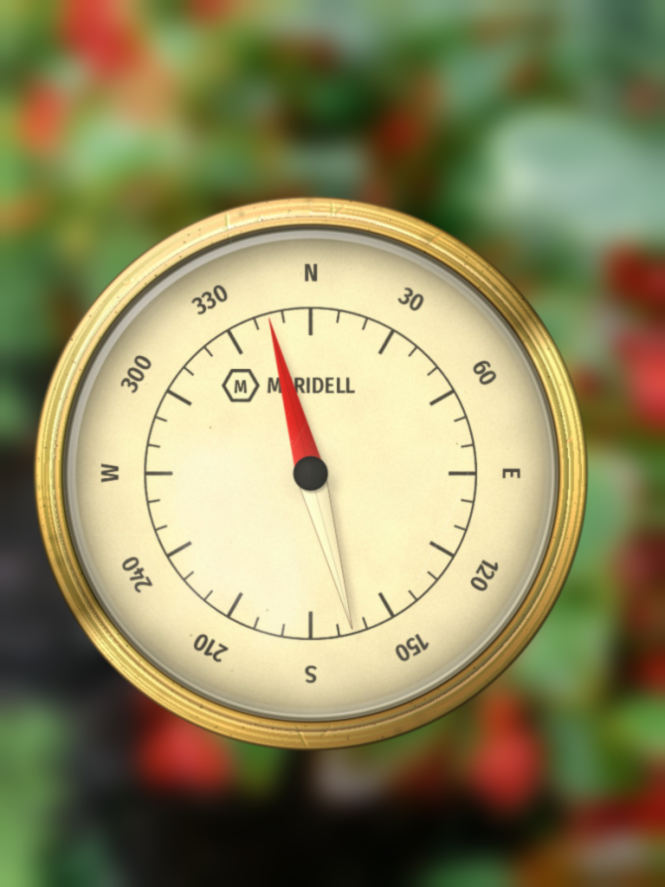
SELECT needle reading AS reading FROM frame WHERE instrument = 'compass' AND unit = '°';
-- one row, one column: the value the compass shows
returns 345 °
